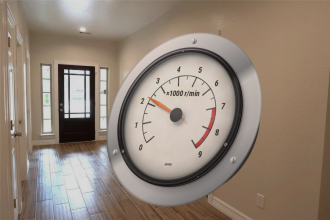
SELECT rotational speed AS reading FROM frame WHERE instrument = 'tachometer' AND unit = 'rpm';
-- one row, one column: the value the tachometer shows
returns 2250 rpm
